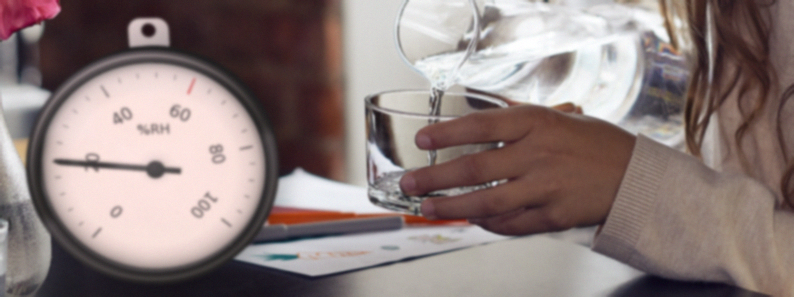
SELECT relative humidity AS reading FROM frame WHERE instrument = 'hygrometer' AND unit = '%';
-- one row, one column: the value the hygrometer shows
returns 20 %
